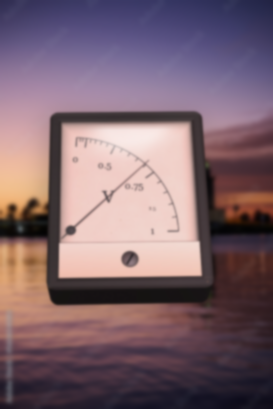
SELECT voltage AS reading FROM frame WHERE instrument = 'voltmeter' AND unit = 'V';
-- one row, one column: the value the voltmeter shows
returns 0.7 V
